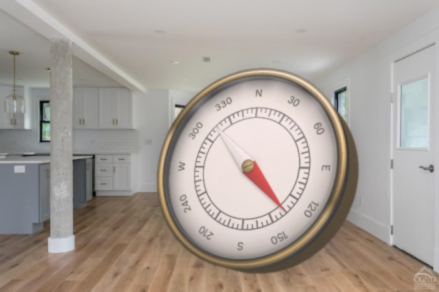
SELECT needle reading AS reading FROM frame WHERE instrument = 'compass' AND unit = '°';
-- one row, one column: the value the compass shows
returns 135 °
